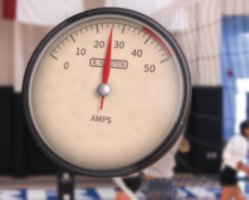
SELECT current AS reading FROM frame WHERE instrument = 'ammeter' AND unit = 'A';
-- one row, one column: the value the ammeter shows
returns 26 A
